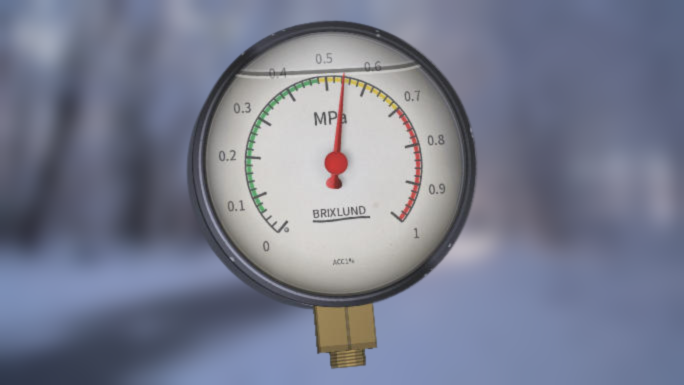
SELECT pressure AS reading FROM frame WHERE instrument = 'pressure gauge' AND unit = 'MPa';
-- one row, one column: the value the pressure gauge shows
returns 0.54 MPa
